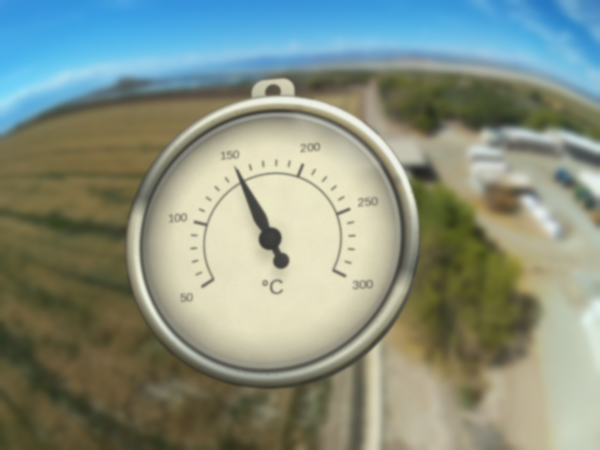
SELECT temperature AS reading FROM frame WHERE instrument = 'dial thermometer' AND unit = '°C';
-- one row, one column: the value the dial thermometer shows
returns 150 °C
